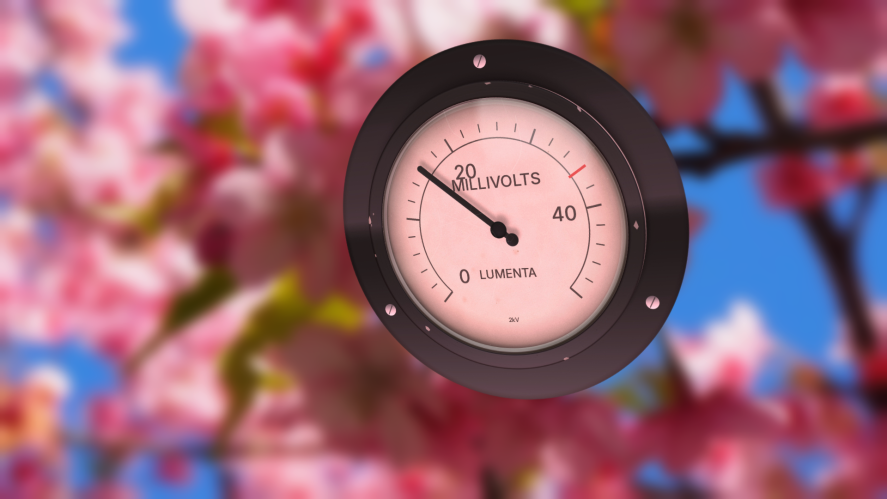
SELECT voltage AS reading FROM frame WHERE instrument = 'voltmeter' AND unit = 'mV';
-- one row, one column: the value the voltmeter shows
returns 16 mV
